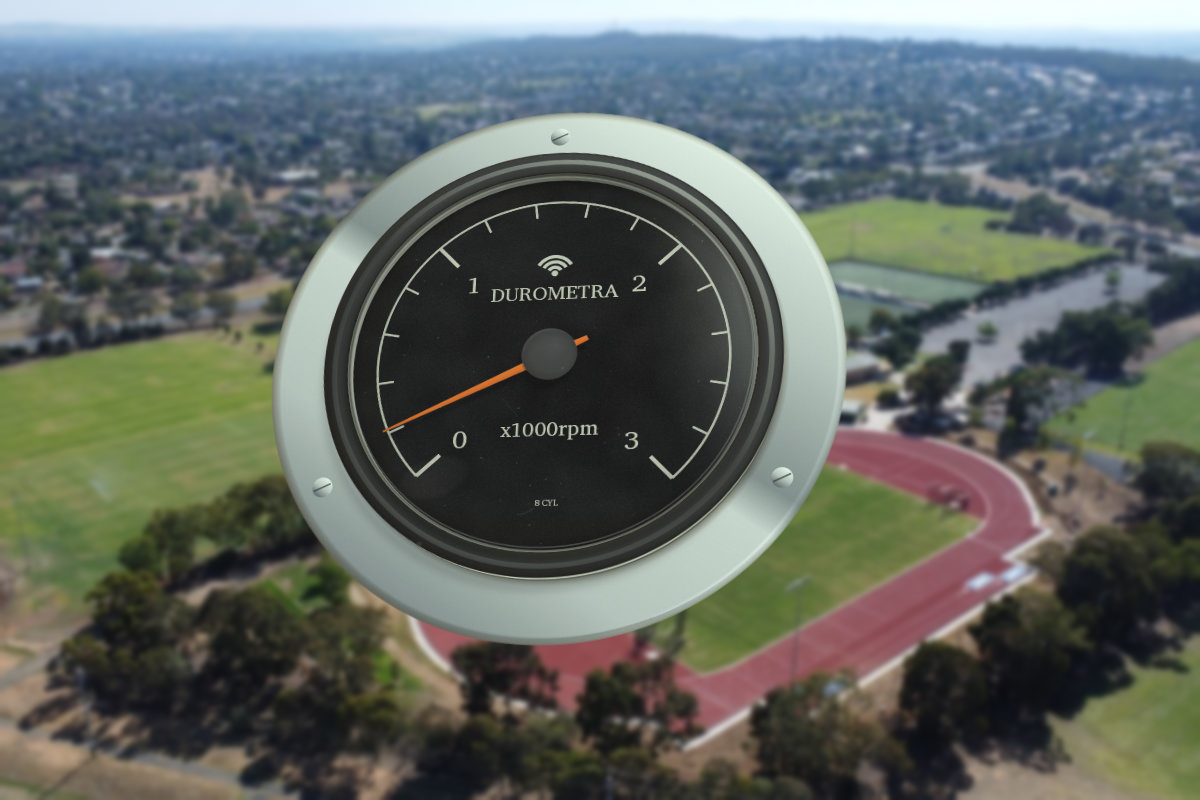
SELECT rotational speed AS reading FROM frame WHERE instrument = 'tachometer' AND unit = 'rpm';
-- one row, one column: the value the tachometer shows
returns 200 rpm
